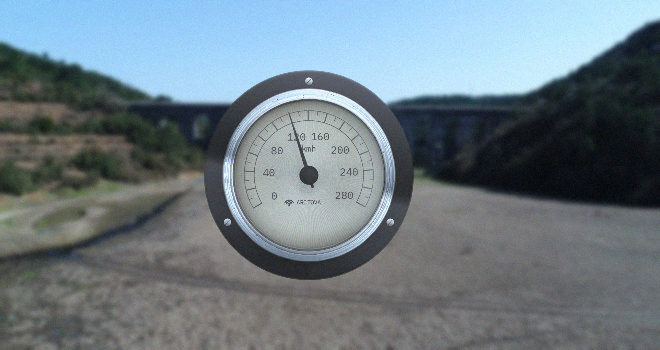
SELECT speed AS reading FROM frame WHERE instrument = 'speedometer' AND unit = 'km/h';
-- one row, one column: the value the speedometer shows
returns 120 km/h
